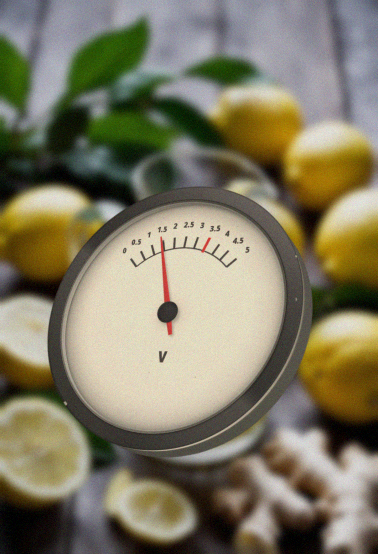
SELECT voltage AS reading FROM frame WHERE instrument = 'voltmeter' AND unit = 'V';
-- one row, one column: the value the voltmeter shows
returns 1.5 V
